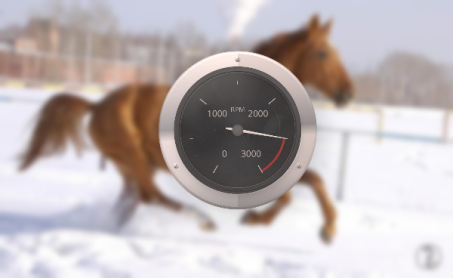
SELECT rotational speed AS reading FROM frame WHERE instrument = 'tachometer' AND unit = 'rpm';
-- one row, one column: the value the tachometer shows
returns 2500 rpm
